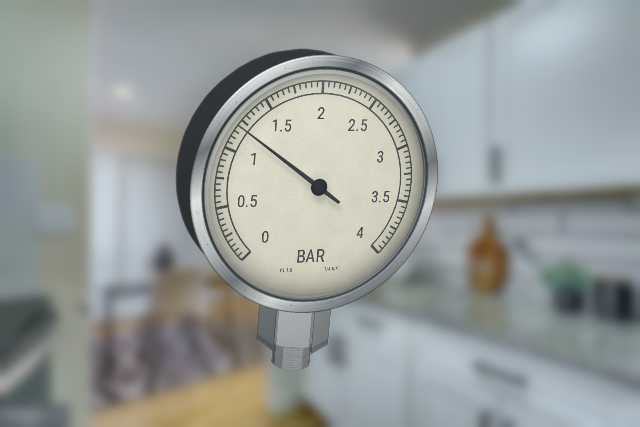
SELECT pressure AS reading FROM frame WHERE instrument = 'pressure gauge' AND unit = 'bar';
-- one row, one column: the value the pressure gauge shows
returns 1.2 bar
